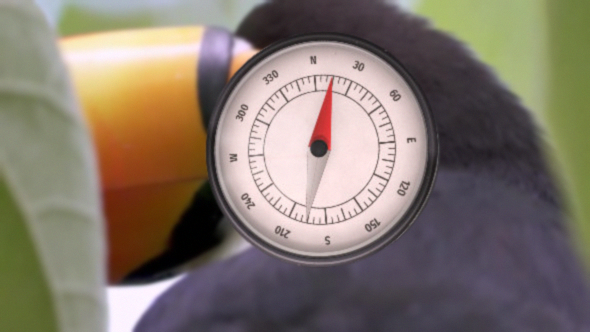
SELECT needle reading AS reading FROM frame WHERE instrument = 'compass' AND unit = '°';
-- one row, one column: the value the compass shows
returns 15 °
